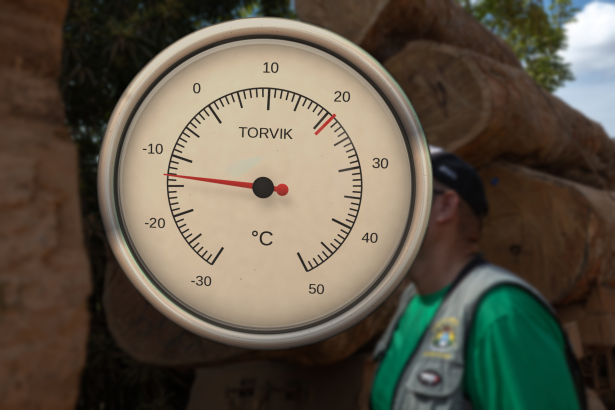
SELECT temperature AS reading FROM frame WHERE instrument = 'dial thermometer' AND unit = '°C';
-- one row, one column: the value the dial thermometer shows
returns -13 °C
